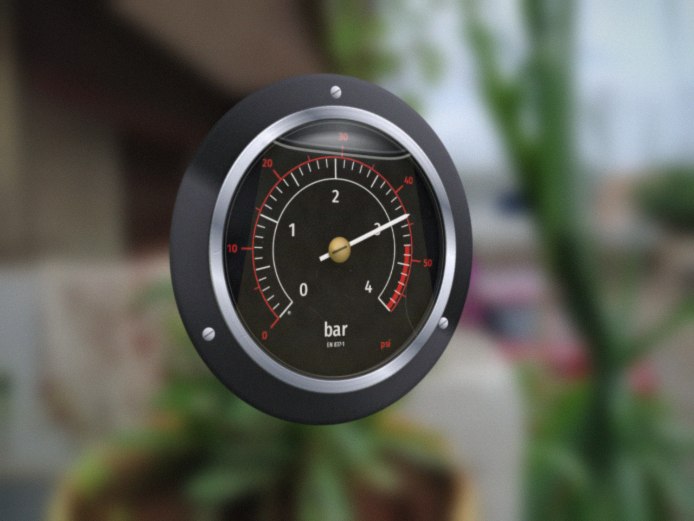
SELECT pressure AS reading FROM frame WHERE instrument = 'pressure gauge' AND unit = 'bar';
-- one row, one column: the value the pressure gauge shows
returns 3 bar
